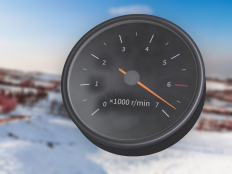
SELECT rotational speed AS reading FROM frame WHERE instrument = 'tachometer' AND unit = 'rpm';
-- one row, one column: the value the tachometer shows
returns 6750 rpm
